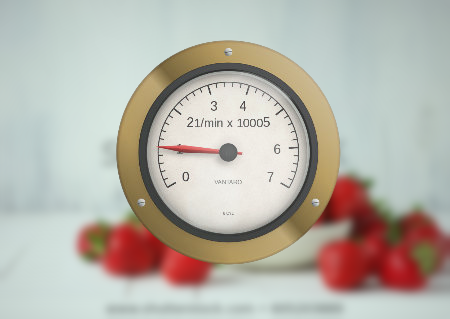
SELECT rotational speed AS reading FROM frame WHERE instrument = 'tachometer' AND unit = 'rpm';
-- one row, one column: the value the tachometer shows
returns 1000 rpm
